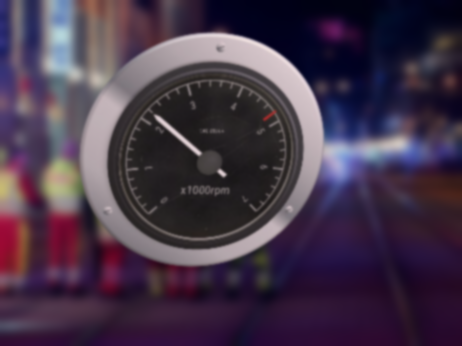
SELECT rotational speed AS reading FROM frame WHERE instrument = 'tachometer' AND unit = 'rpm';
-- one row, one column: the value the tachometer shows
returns 2200 rpm
